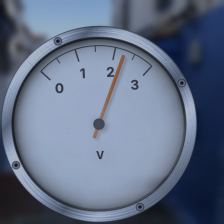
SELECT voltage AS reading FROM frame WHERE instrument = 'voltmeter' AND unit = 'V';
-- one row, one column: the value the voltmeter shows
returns 2.25 V
